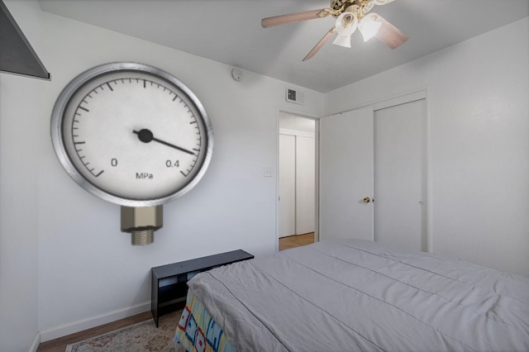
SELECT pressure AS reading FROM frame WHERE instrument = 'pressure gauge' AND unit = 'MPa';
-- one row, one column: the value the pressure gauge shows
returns 0.36 MPa
